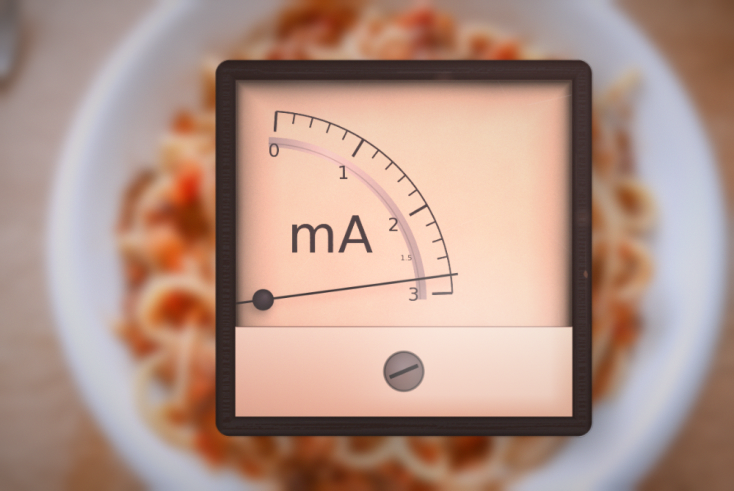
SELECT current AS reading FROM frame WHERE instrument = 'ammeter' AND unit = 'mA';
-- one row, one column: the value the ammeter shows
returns 2.8 mA
